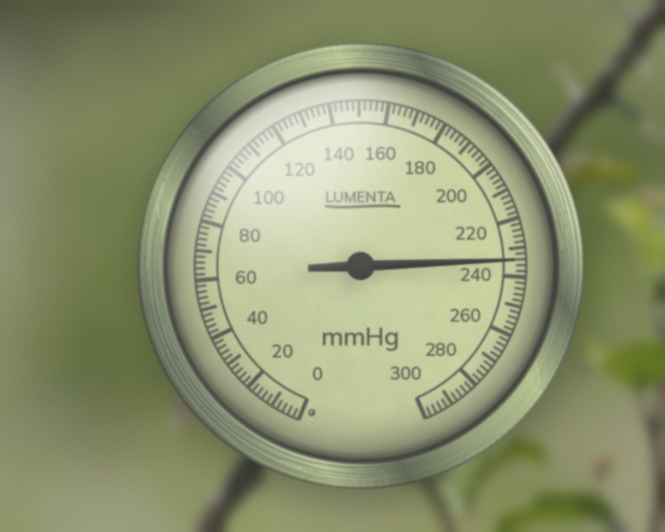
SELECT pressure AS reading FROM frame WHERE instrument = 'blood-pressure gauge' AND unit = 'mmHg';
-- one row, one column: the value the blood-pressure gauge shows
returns 234 mmHg
